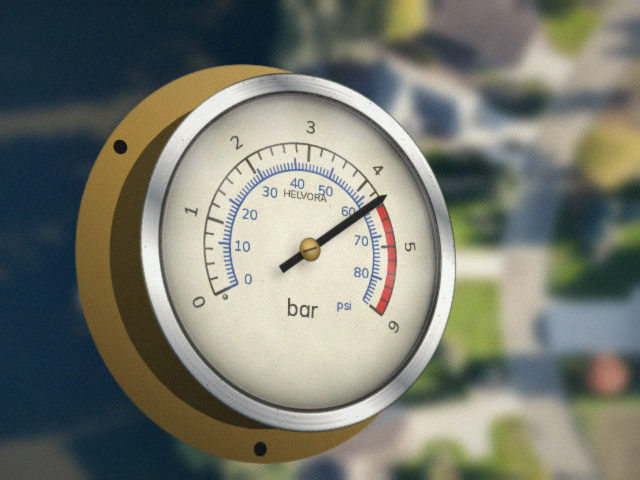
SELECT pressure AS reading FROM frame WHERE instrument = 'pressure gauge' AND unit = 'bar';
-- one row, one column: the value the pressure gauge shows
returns 4.3 bar
